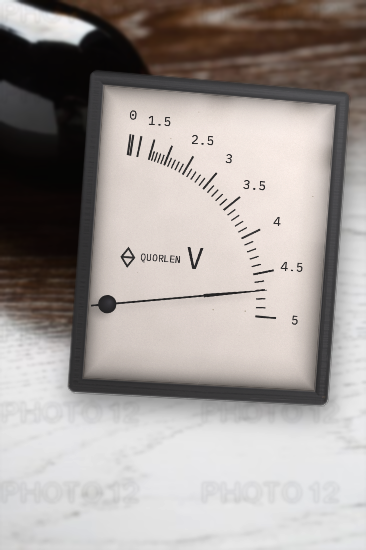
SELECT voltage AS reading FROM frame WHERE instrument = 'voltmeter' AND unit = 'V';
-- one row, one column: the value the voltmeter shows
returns 4.7 V
